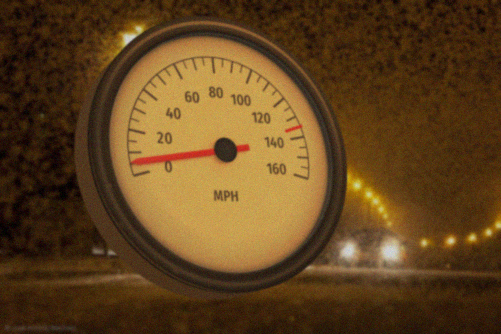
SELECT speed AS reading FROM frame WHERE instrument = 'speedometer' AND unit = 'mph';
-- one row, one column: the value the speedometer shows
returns 5 mph
